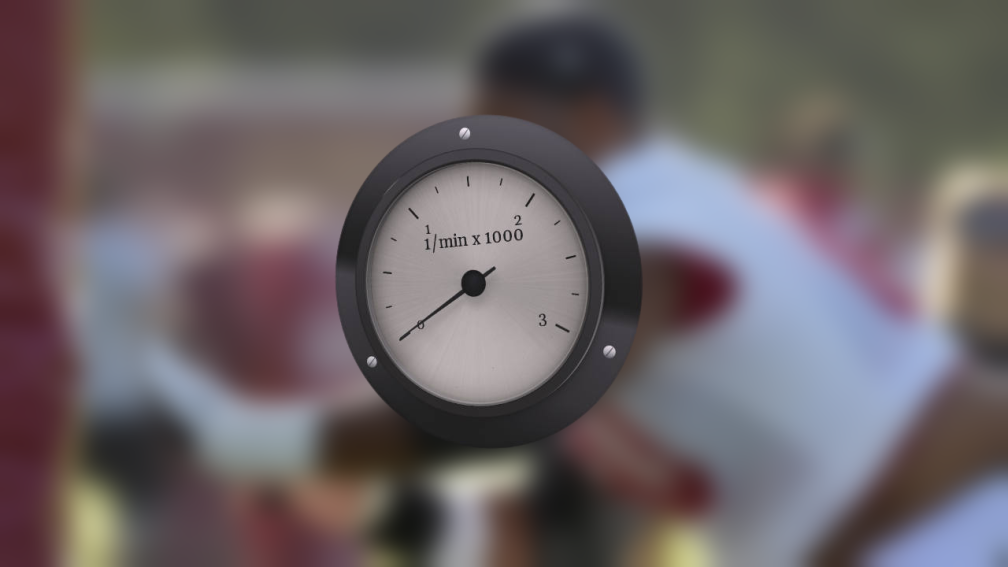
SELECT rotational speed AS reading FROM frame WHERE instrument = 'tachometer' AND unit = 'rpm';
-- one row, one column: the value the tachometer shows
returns 0 rpm
